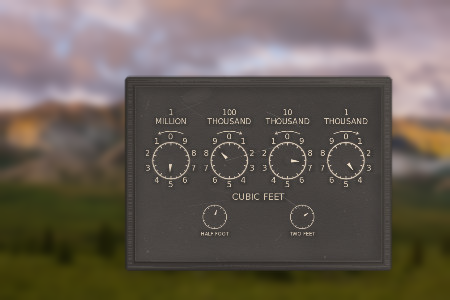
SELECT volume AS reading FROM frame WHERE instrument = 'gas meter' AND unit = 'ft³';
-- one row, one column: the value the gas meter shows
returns 487400 ft³
